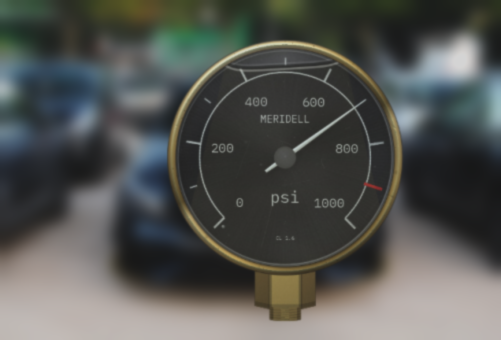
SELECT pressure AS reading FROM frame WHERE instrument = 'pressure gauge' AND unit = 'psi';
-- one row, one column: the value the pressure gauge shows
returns 700 psi
